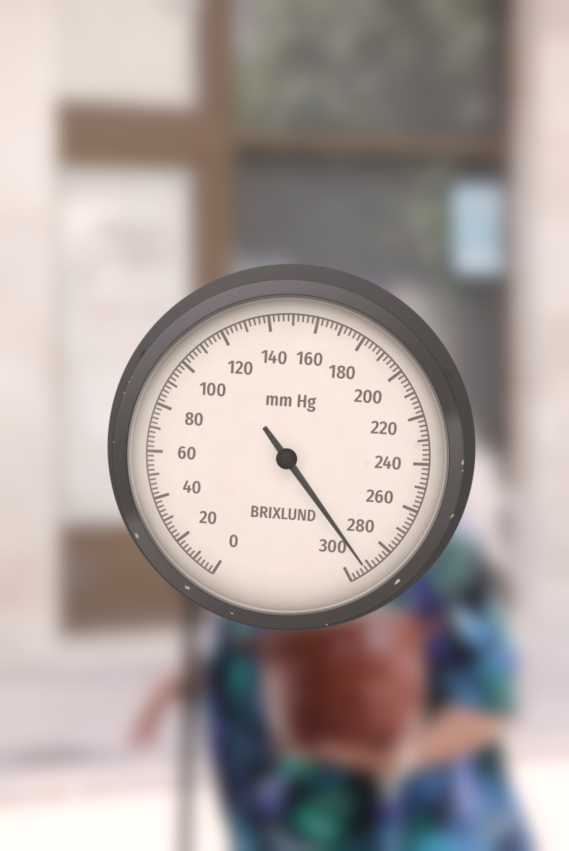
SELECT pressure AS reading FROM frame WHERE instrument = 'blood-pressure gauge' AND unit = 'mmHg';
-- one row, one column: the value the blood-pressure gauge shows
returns 292 mmHg
